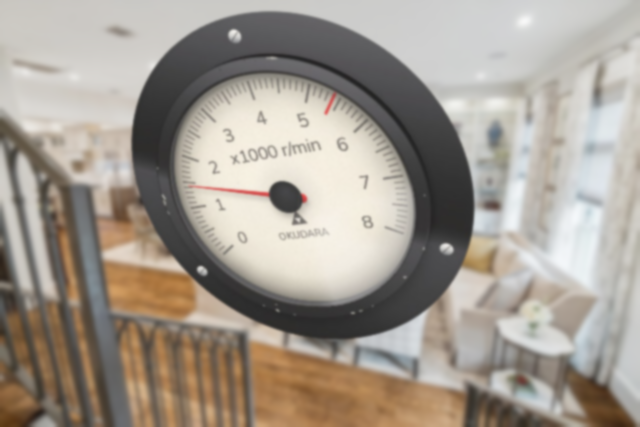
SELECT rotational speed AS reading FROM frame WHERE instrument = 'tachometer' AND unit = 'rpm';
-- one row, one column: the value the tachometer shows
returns 1500 rpm
